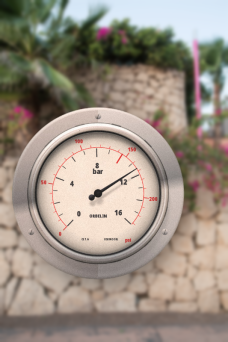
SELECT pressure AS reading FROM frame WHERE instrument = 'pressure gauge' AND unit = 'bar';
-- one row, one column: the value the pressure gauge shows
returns 11.5 bar
